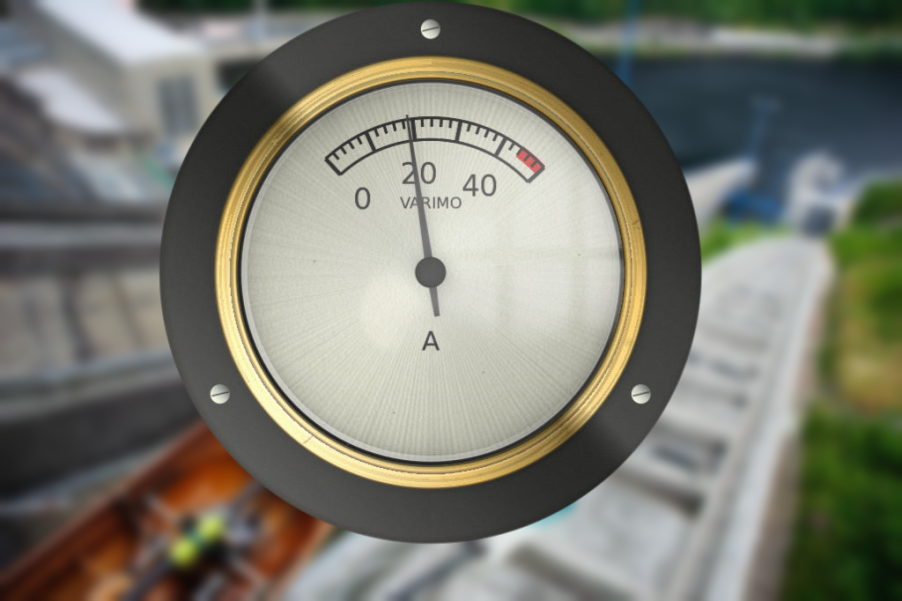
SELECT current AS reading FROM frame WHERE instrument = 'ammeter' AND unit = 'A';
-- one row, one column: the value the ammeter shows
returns 19 A
